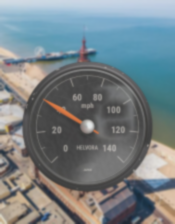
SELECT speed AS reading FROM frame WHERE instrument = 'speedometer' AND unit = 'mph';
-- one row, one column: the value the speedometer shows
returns 40 mph
